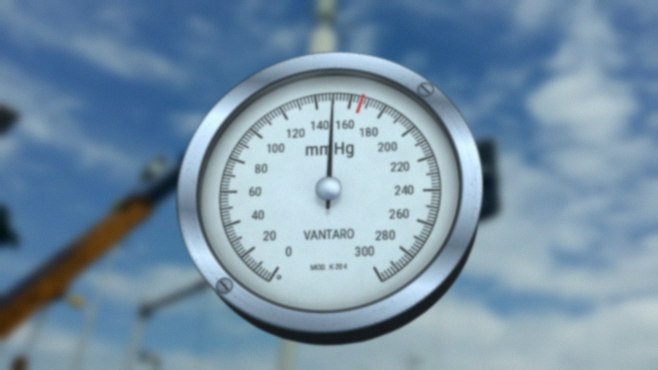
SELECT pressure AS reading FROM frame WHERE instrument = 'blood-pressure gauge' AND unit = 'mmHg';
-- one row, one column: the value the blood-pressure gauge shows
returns 150 mmHg
